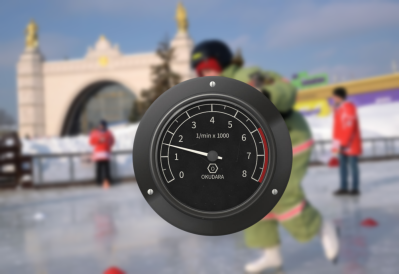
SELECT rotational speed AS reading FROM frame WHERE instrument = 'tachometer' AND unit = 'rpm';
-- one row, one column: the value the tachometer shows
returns 1500 rpm
